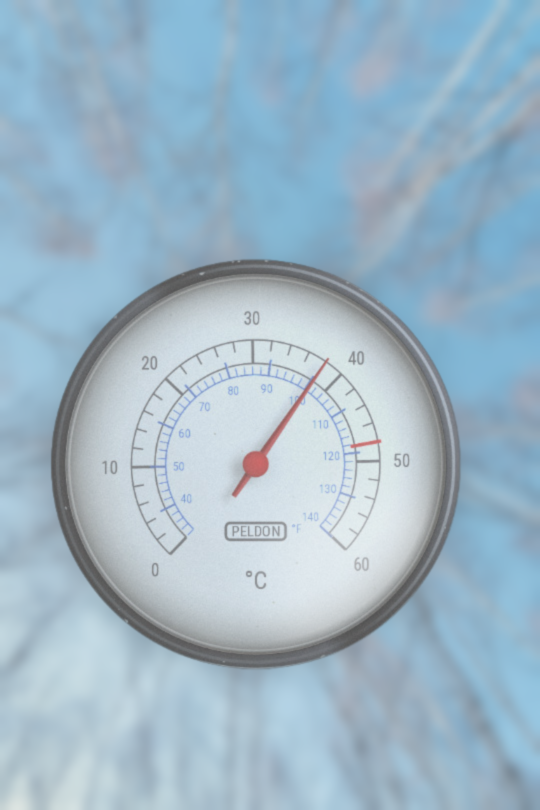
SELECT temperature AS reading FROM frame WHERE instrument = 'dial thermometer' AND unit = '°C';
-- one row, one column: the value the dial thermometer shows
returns 38 °C
